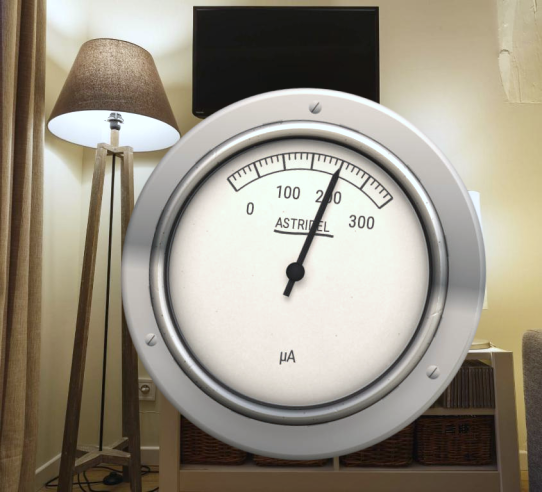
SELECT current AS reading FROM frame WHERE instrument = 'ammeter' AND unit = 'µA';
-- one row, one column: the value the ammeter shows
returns 200 µA
